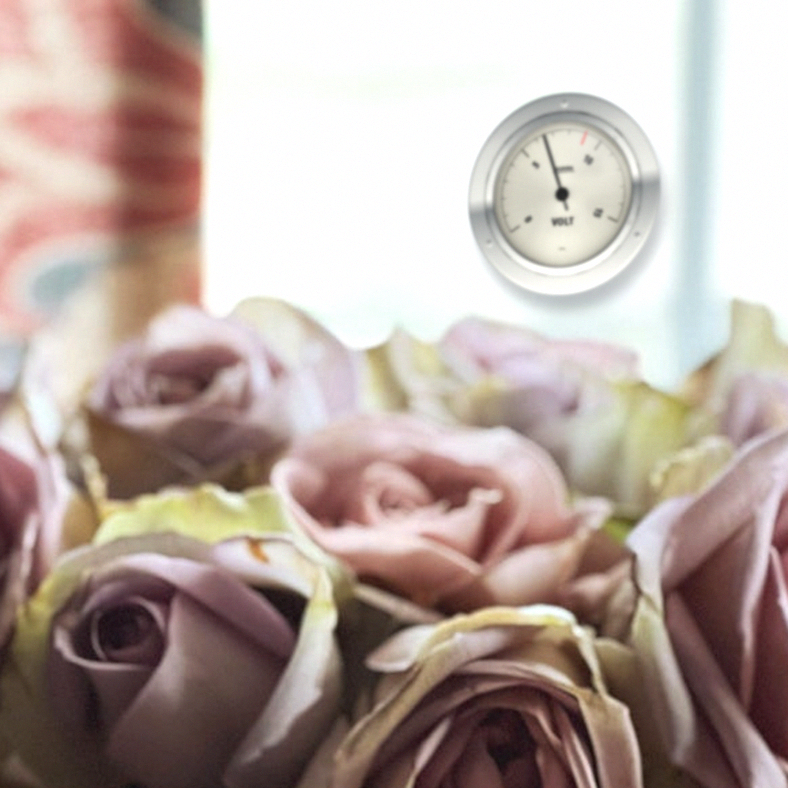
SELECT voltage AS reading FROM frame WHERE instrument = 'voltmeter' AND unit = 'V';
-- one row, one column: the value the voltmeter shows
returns 6.5 V
